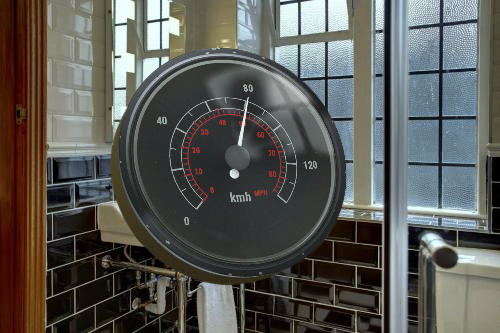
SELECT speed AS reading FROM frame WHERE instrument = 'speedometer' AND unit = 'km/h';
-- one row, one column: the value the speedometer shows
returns 80 km/h
